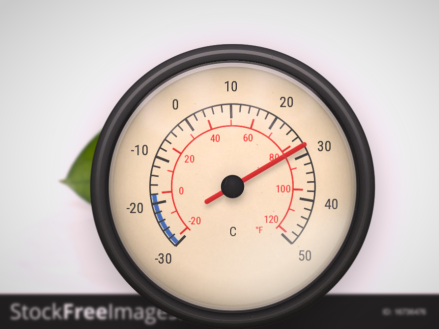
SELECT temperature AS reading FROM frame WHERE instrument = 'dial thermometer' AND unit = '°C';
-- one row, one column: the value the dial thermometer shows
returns 28 °C
